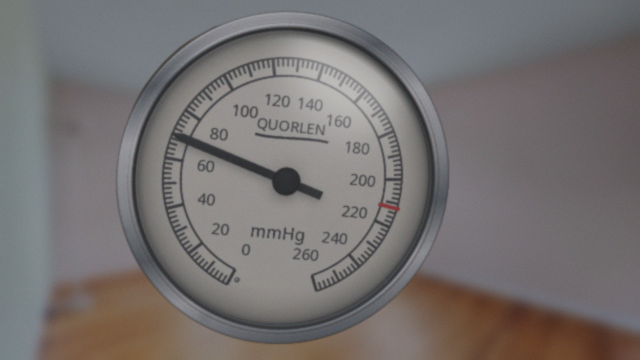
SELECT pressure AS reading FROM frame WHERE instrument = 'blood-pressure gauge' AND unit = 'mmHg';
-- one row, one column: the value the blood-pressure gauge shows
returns 70 mmHg
